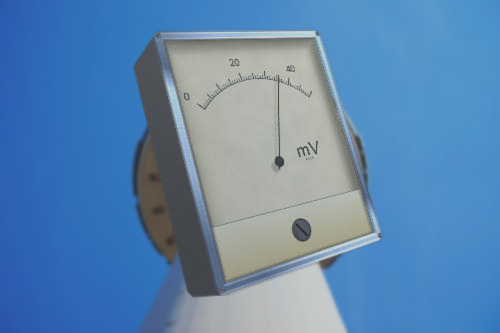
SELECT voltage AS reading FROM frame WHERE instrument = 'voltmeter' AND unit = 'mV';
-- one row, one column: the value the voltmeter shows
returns 35 mV
